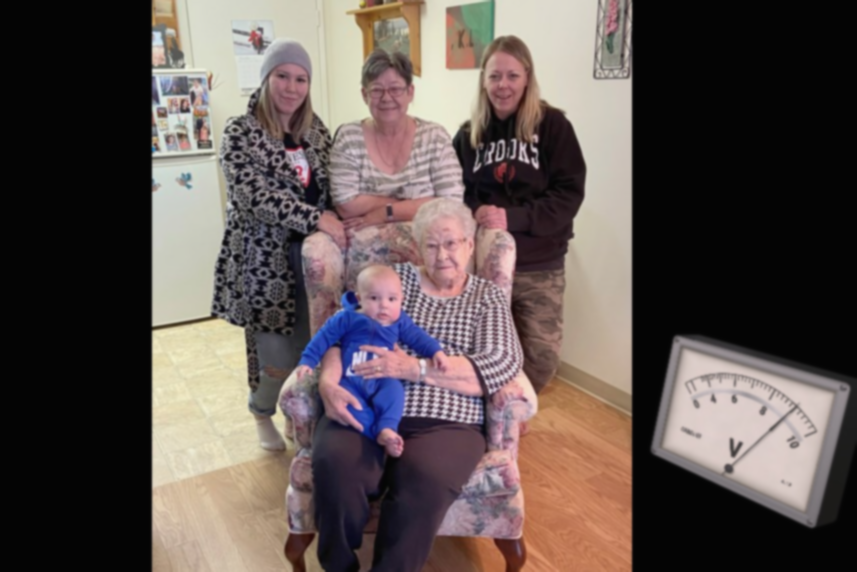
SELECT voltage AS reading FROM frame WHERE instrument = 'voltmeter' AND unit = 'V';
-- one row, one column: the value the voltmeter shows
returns 9 V
